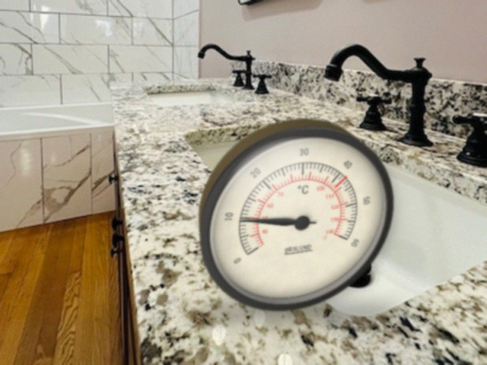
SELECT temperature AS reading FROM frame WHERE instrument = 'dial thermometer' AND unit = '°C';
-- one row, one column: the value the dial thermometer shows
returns 10 °C
